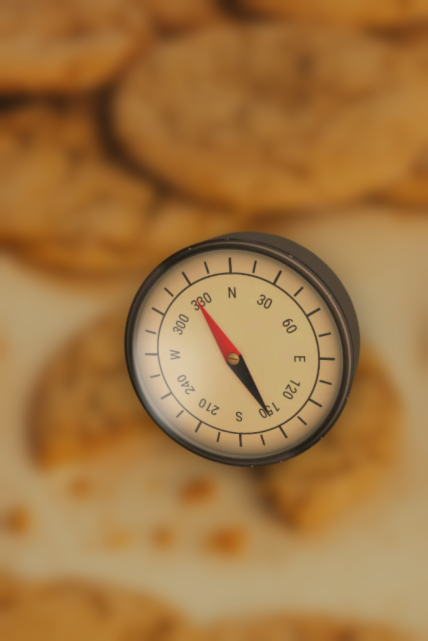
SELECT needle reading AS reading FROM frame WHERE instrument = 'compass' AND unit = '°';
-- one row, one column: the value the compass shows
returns 330 °
